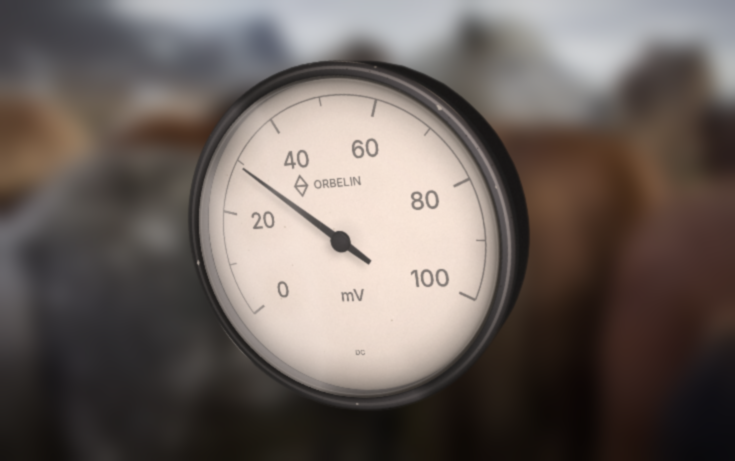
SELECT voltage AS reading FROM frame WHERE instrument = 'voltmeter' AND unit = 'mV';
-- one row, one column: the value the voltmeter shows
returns 30 mV
